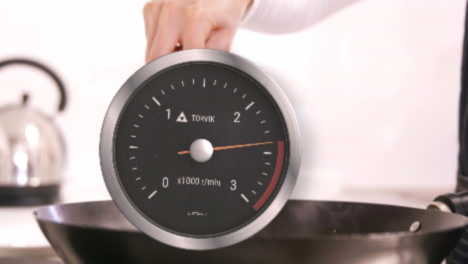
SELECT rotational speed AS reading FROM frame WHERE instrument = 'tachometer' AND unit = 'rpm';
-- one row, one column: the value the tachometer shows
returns 2400 rpm
